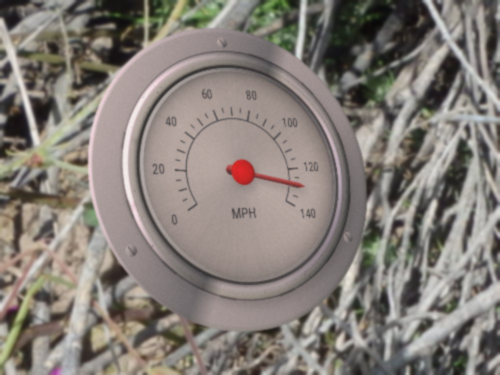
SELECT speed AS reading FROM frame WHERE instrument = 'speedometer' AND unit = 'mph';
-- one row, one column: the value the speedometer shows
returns 130 mph
